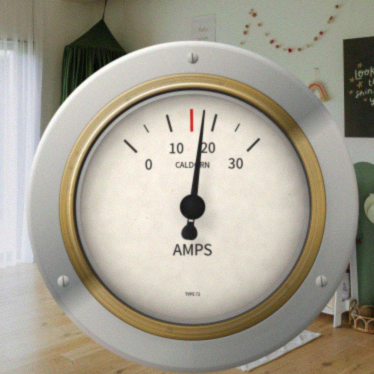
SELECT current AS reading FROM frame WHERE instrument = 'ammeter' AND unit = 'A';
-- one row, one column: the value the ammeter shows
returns 17.5 A
